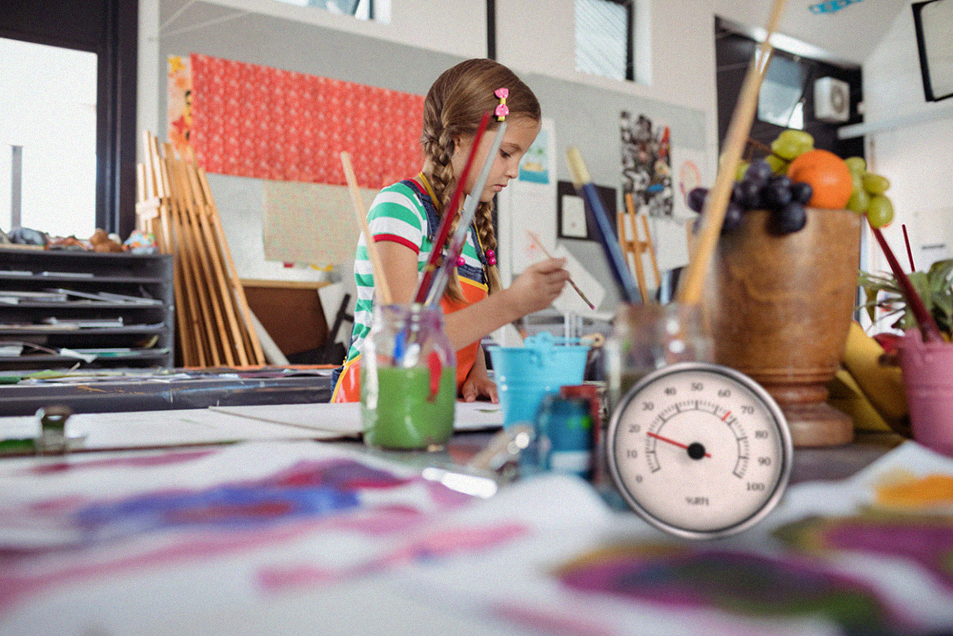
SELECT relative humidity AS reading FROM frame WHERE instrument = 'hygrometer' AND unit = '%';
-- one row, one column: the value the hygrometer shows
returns 20 %
